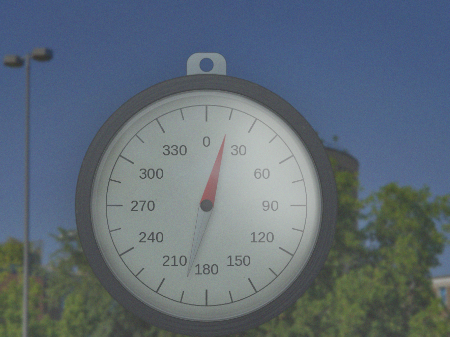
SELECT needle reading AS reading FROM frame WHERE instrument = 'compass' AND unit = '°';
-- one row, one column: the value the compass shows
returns 15 °
